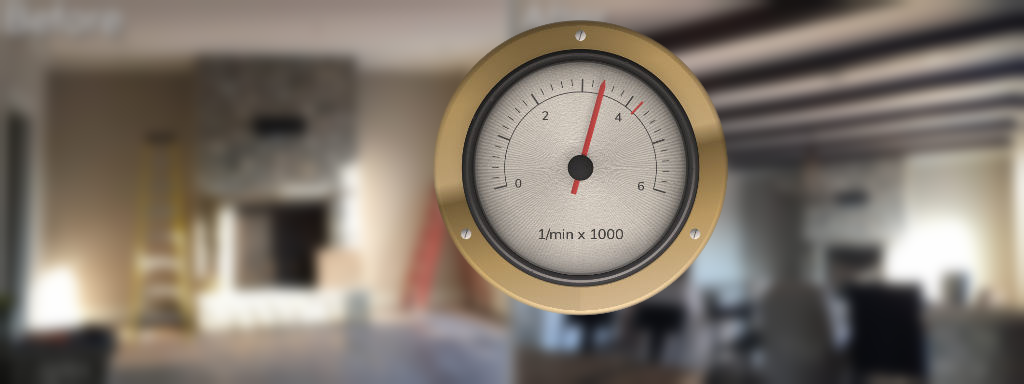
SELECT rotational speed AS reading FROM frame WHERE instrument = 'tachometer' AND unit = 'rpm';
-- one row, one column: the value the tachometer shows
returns 3400 rpm
